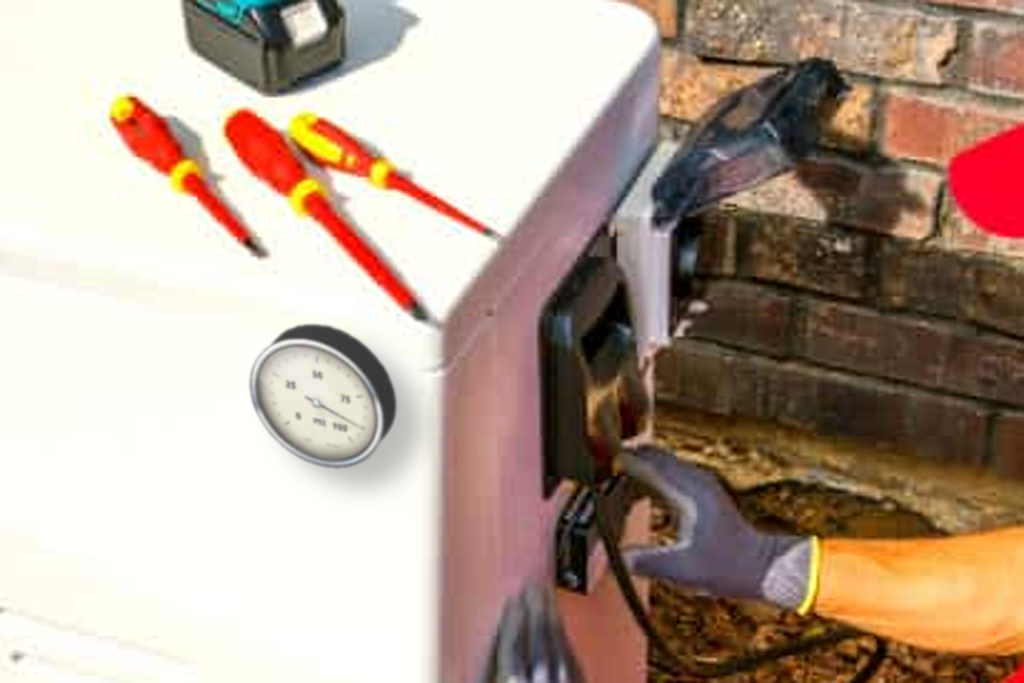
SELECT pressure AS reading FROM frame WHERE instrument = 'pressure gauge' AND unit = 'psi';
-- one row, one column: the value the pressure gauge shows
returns 90 psi
